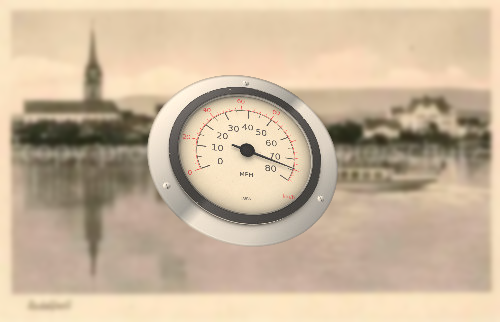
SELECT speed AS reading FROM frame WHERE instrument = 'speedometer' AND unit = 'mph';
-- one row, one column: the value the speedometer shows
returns 75 mph
